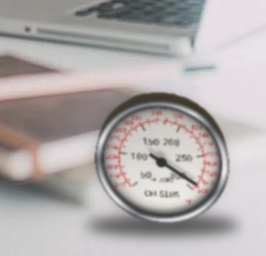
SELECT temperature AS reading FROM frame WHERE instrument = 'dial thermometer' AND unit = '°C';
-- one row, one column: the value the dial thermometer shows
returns 290 °C
